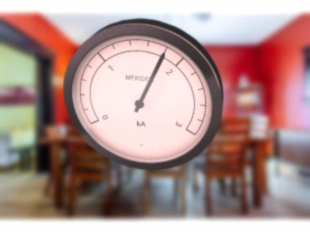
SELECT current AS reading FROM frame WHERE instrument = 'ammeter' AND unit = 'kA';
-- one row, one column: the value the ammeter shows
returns 1.8 kA
